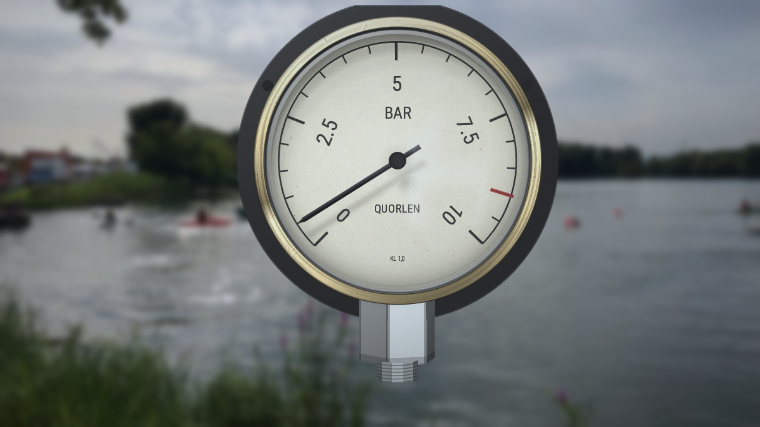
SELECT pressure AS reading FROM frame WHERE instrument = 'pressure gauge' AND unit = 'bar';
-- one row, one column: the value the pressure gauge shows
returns 0.5 bar
